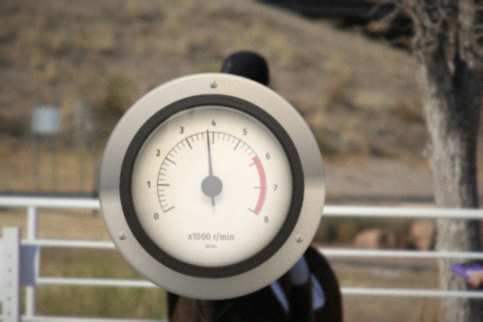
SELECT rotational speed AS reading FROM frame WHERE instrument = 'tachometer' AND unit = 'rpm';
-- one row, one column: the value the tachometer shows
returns 3800 rpm
